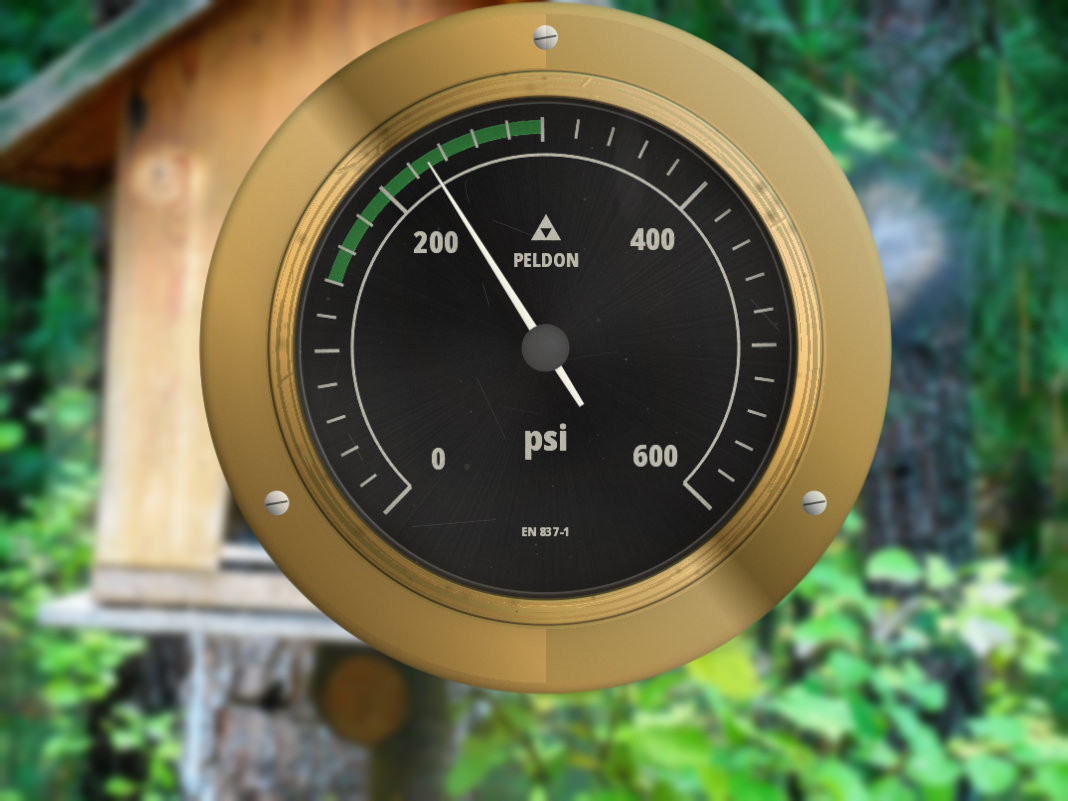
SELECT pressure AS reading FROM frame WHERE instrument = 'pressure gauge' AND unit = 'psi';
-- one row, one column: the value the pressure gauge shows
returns 230 psi
